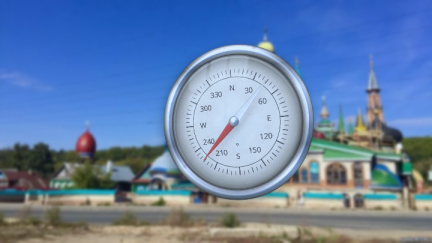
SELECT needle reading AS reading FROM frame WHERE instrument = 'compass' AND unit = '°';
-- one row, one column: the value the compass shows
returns 225 °
